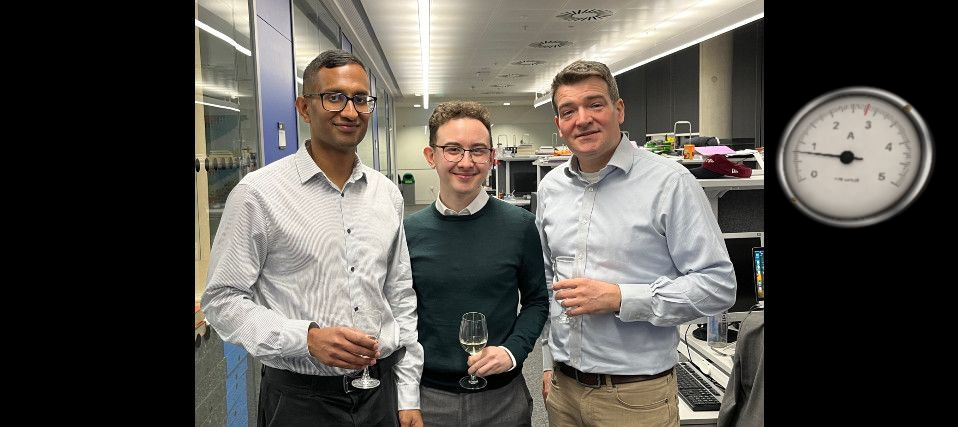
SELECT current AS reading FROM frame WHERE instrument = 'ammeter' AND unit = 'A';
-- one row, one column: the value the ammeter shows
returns 0.75 A
